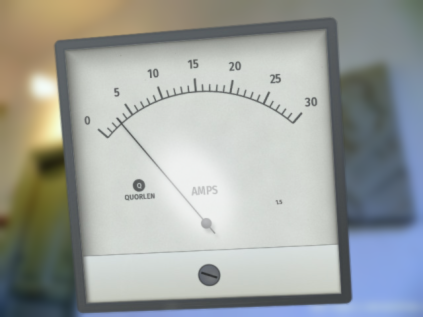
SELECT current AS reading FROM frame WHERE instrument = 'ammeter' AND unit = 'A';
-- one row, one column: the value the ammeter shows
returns 3 A
